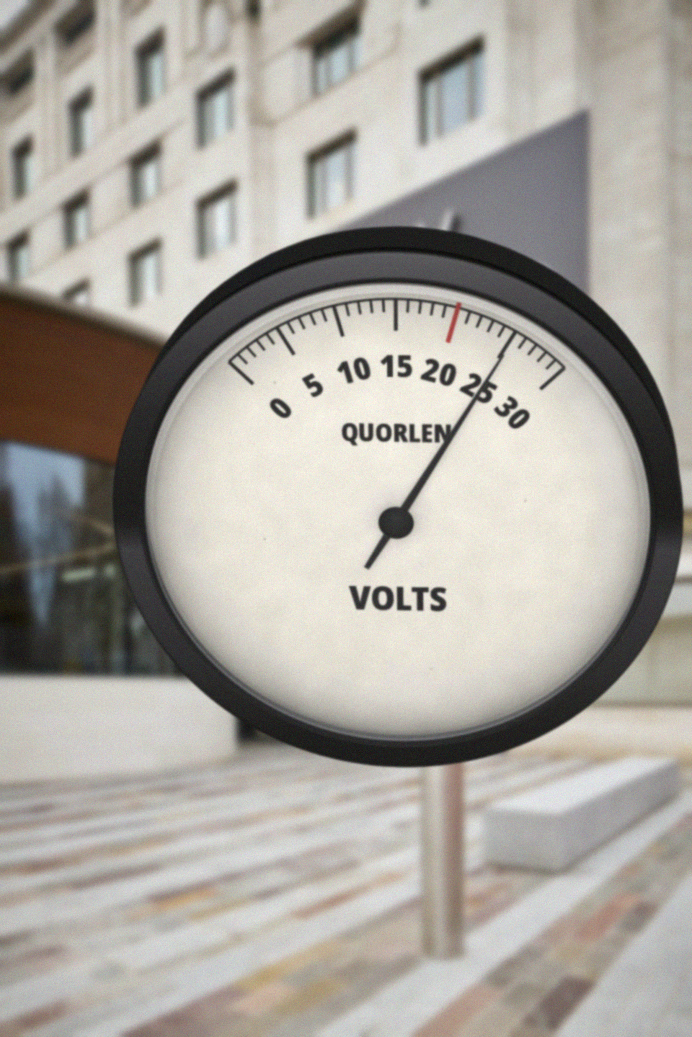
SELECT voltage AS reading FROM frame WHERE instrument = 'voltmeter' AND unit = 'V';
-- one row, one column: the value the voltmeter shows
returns 25 V
